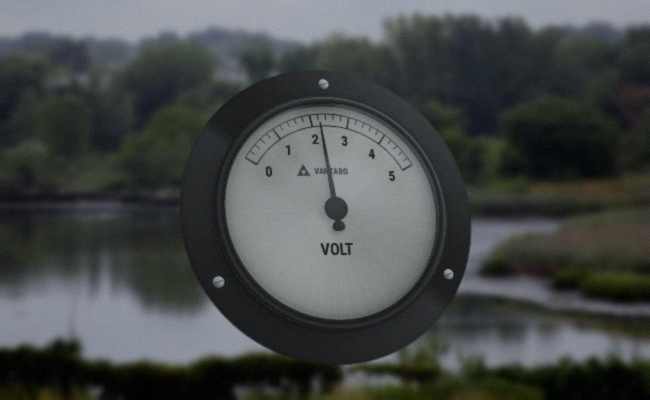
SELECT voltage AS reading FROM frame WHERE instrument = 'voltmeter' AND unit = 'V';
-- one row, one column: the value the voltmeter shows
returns 2.2 V
